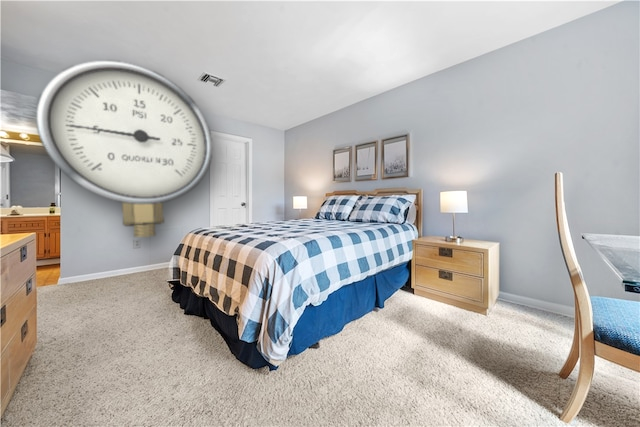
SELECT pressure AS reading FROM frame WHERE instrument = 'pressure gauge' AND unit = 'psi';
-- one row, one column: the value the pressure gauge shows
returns 5 psi
